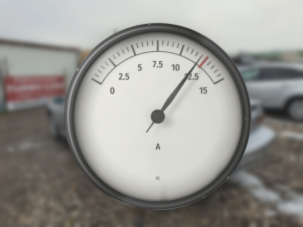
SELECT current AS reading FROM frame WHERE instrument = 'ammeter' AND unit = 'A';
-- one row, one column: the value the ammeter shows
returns 12 A
